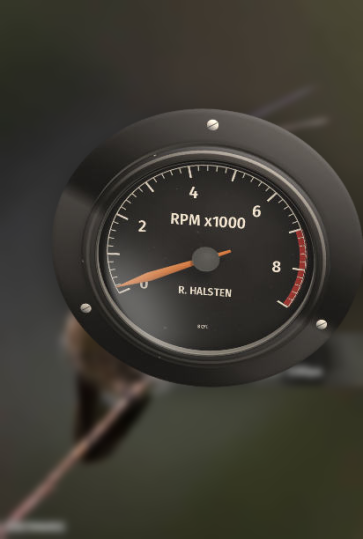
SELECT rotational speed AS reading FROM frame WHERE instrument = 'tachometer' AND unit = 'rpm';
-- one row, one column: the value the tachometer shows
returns 200 rpm
